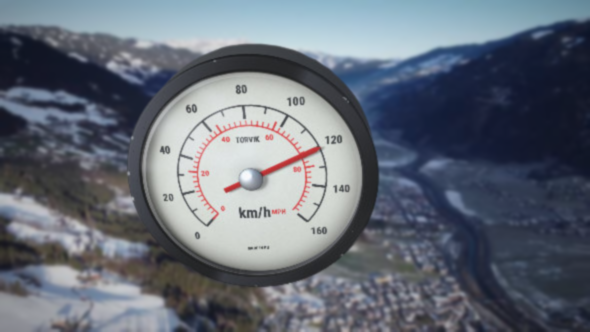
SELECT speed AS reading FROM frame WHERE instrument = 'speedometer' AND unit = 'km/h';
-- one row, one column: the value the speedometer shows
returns 120 km/h
